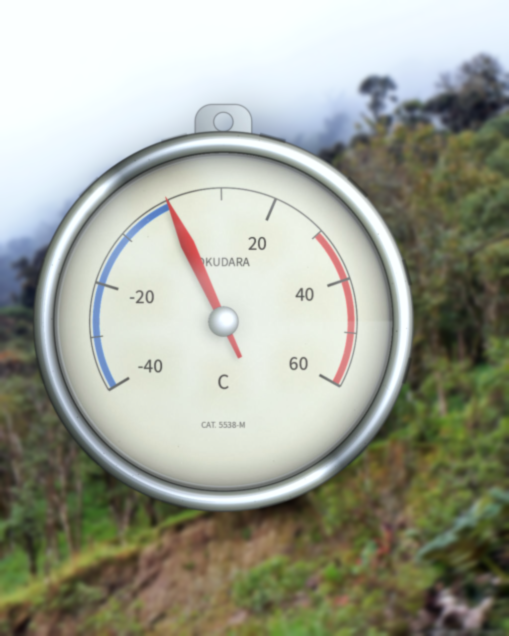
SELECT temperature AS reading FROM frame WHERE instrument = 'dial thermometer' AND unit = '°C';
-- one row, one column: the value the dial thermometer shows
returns 0 °C
